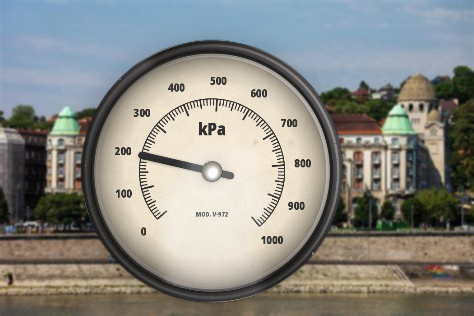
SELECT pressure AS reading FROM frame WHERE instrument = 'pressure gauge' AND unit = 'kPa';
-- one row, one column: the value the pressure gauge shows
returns 200 kPa
